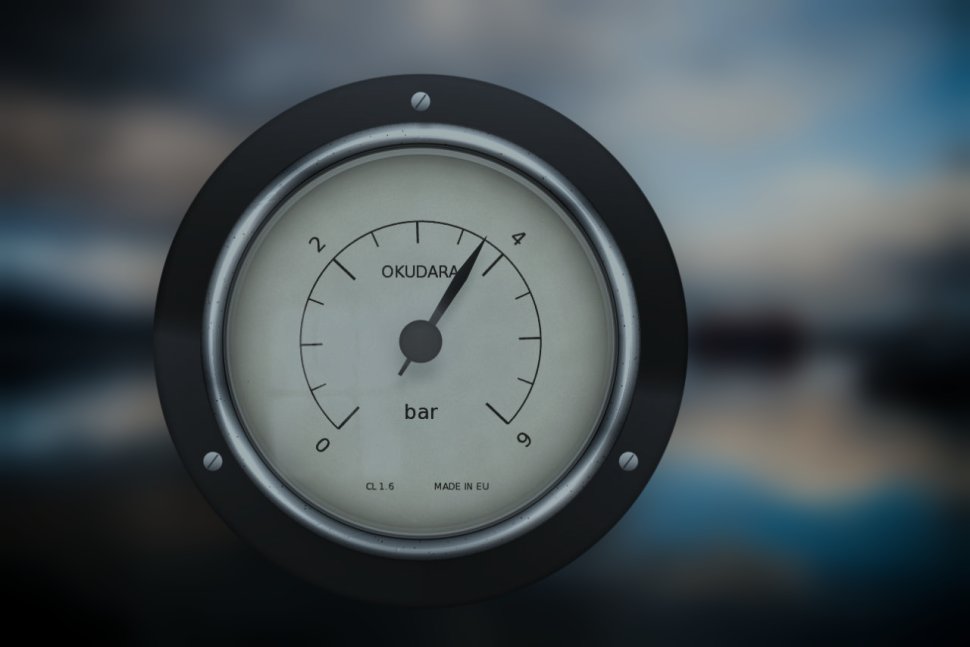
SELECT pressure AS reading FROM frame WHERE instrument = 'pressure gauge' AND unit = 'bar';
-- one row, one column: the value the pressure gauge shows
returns 3.75 bar
